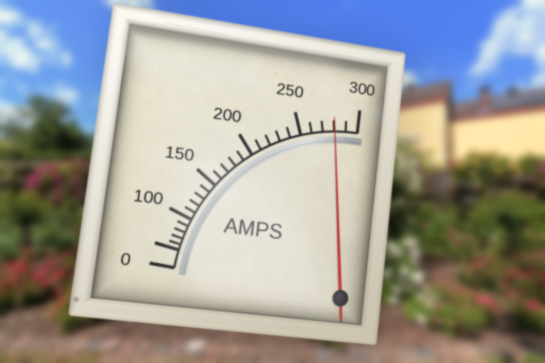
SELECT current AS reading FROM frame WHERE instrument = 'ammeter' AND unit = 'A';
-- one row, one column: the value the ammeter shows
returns 280 A
